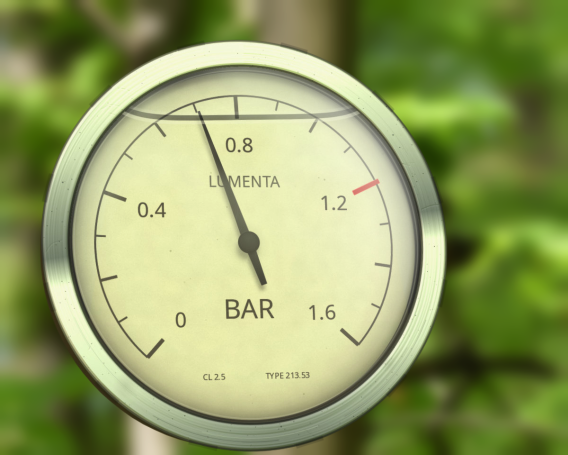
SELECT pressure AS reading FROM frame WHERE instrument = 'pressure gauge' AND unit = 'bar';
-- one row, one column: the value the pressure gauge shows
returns 0.7 bar
